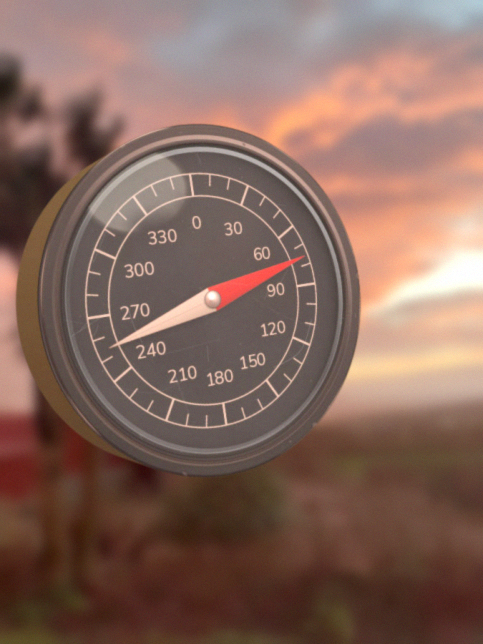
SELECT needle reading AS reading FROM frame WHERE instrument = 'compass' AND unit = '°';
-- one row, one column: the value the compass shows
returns 75 °
